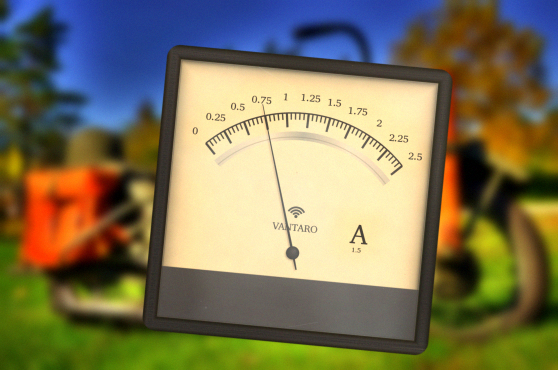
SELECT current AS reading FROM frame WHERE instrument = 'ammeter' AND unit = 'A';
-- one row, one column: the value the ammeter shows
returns 0.75 A
